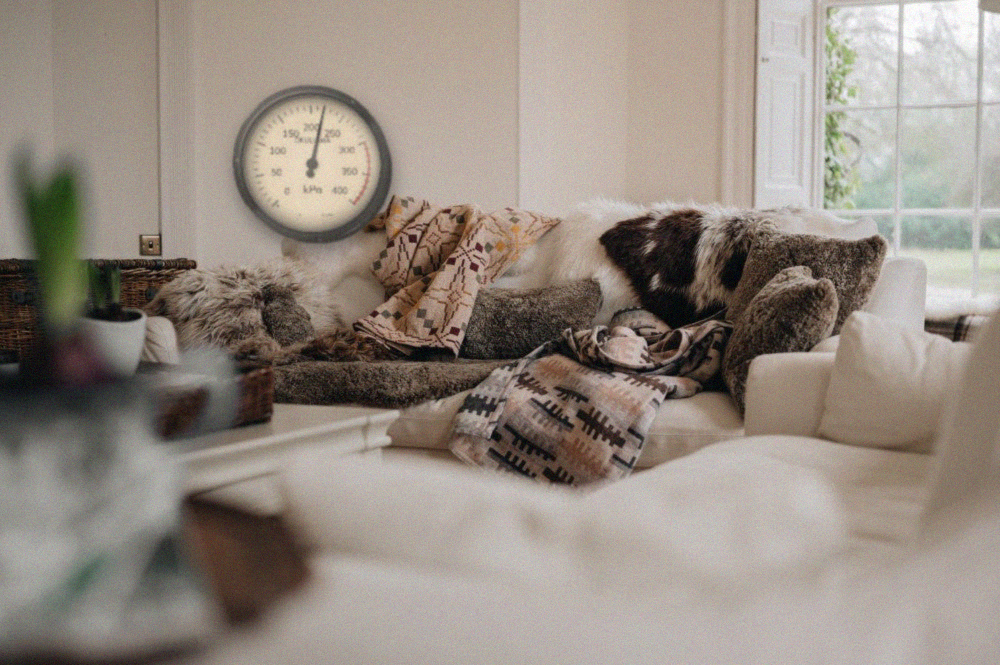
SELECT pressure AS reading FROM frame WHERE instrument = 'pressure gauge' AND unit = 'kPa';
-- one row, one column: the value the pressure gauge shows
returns 220 kPa
